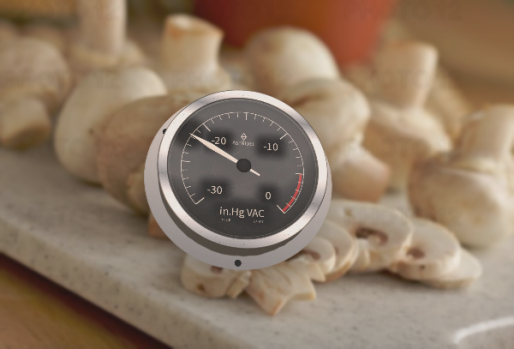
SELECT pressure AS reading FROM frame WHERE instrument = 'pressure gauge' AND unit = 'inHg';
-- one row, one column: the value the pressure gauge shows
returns -22 inHg
